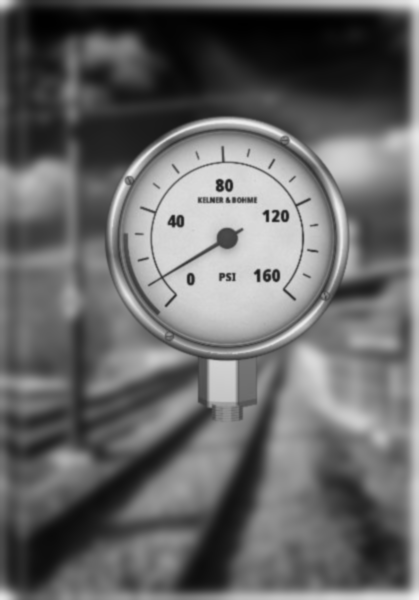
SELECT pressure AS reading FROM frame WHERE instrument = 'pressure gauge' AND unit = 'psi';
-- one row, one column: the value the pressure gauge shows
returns 10 psi
